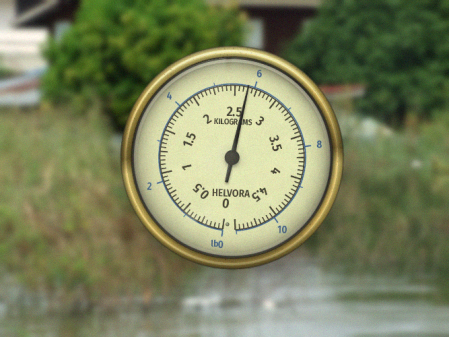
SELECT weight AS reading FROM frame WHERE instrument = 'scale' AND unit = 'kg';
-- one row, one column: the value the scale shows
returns 2.65 kg
